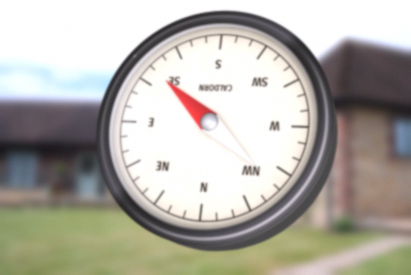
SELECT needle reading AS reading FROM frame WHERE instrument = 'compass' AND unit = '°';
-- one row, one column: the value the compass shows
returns 130 °
